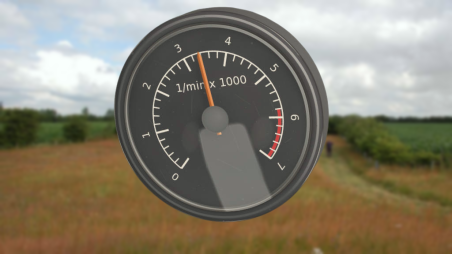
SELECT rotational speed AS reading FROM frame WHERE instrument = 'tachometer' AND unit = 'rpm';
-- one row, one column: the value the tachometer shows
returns 3400 rpm
